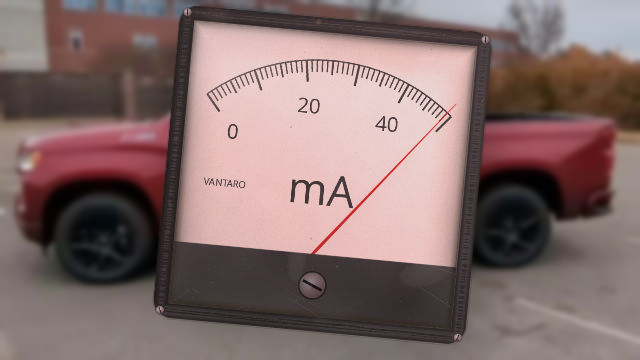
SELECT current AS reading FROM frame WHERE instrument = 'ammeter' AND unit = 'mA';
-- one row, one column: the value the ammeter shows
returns 49 mA
